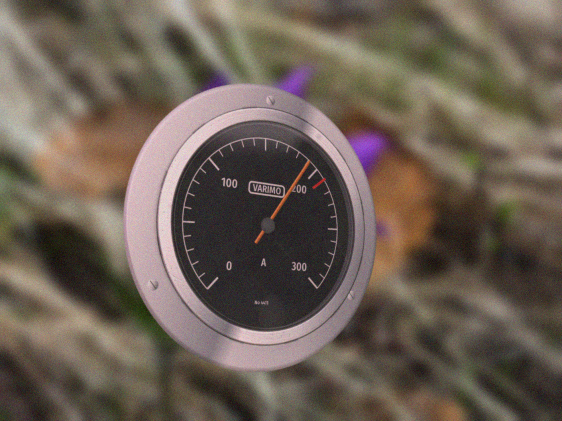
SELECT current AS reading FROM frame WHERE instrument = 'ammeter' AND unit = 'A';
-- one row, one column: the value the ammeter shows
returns 190 A
